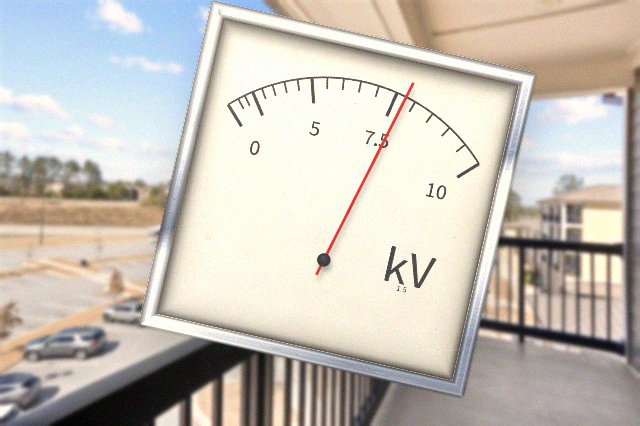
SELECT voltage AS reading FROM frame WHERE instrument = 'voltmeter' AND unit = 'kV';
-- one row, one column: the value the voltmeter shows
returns 7.75 kV
